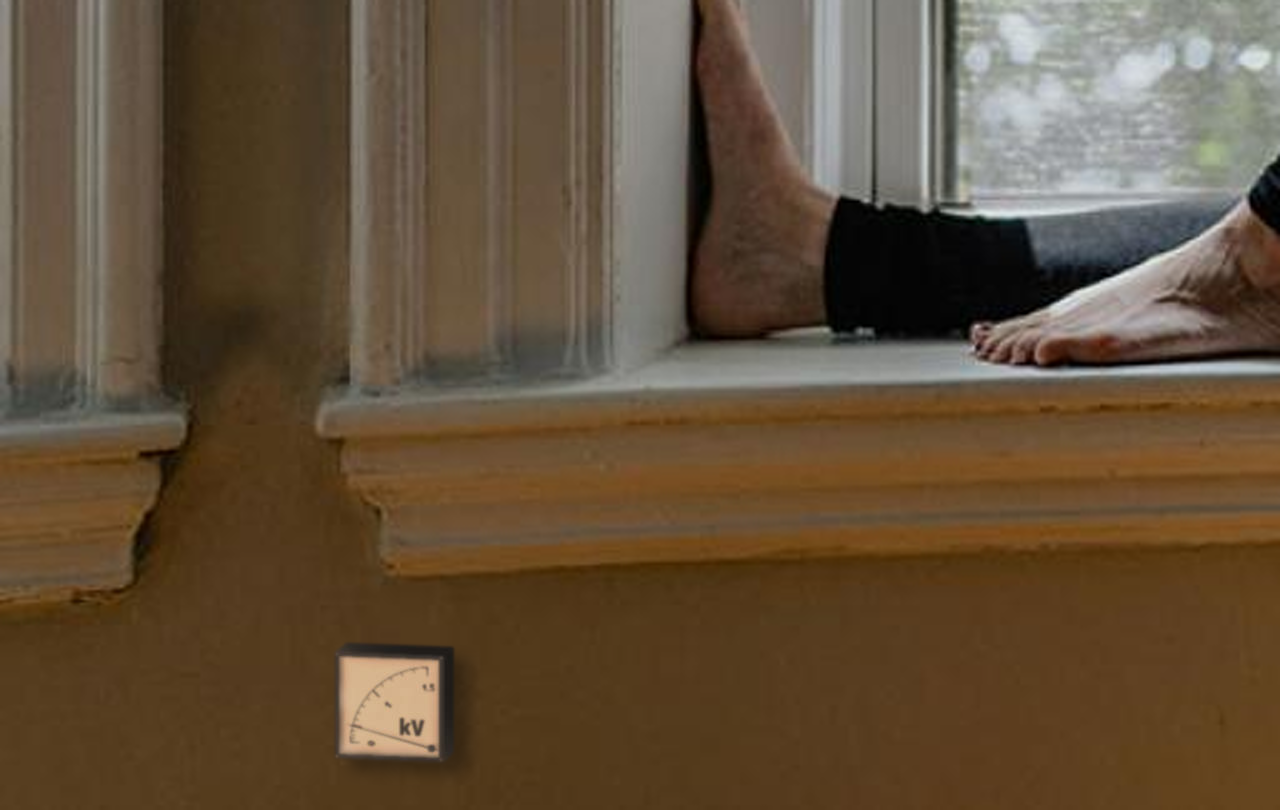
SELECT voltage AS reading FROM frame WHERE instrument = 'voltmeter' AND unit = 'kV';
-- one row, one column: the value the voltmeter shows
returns 0.5 kV
